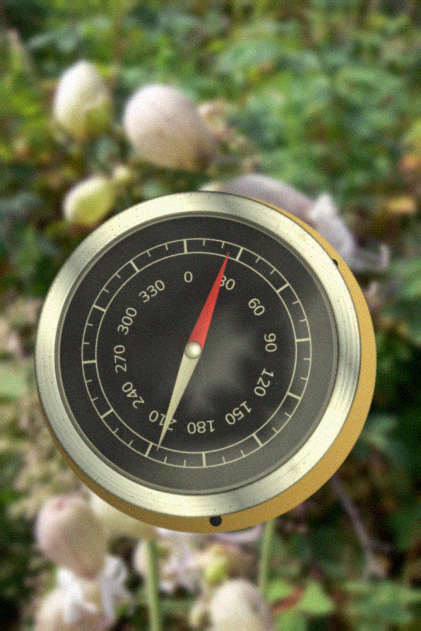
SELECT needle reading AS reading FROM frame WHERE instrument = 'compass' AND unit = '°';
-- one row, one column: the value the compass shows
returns 25 °
